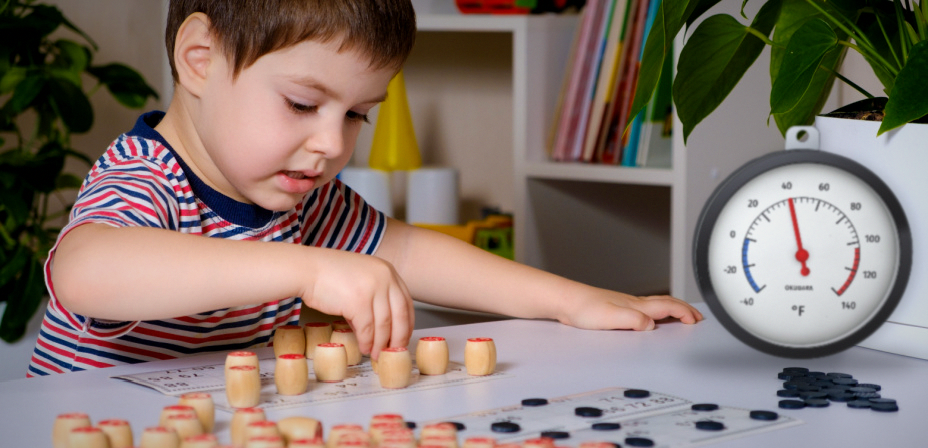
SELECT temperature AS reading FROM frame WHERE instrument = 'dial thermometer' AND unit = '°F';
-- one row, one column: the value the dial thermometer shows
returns 40 °F
